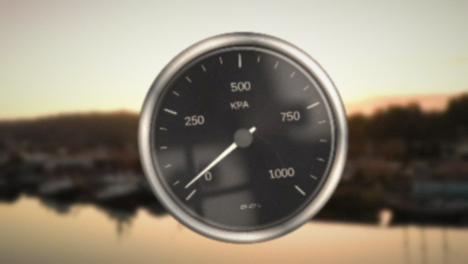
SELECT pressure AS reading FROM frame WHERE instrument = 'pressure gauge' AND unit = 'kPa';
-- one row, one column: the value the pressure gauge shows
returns 25 kPa
